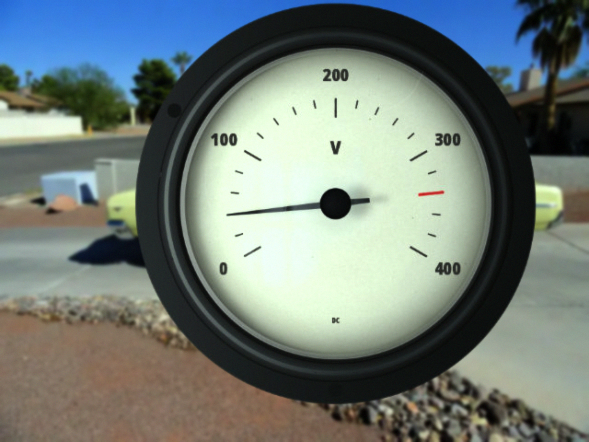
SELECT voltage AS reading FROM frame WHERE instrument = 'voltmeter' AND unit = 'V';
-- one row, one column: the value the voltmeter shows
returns 40 V
